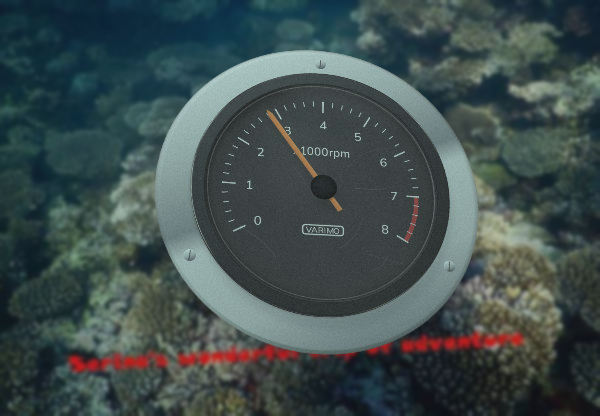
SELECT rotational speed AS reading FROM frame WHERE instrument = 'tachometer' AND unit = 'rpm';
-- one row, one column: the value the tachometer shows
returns 2800 rpm
